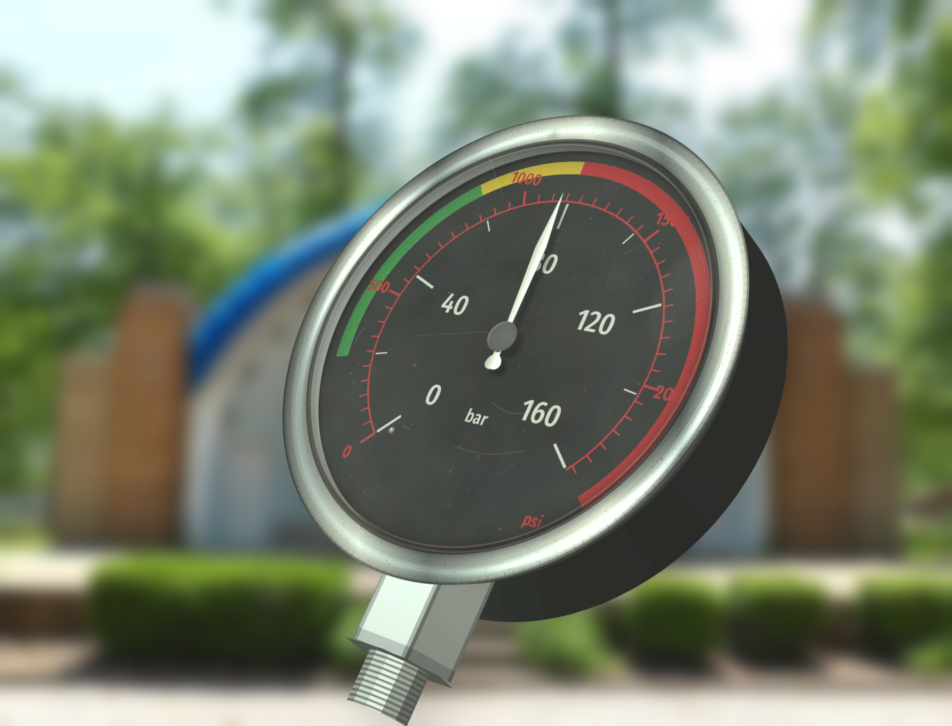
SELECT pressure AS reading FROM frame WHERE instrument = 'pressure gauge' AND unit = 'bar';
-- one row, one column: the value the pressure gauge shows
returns 80 bar
